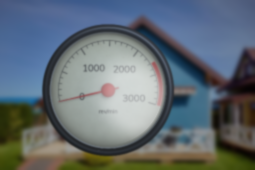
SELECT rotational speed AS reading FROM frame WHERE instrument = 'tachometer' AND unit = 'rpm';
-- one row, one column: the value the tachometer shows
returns 0 rpm
